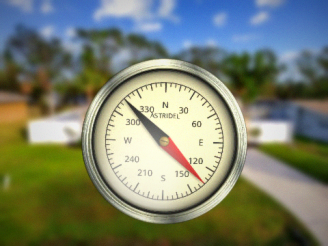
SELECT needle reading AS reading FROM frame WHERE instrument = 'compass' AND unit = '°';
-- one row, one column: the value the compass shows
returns 135 °
